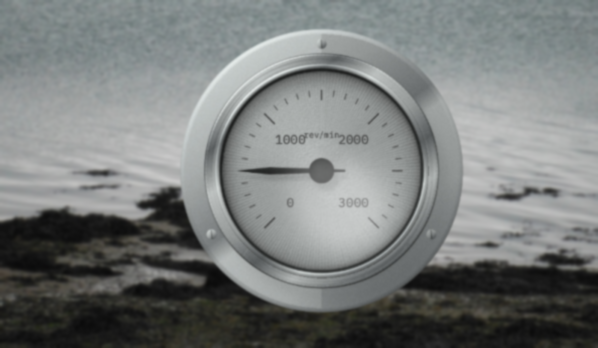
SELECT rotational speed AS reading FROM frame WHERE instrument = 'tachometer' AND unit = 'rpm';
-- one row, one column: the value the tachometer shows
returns 500 rpm
